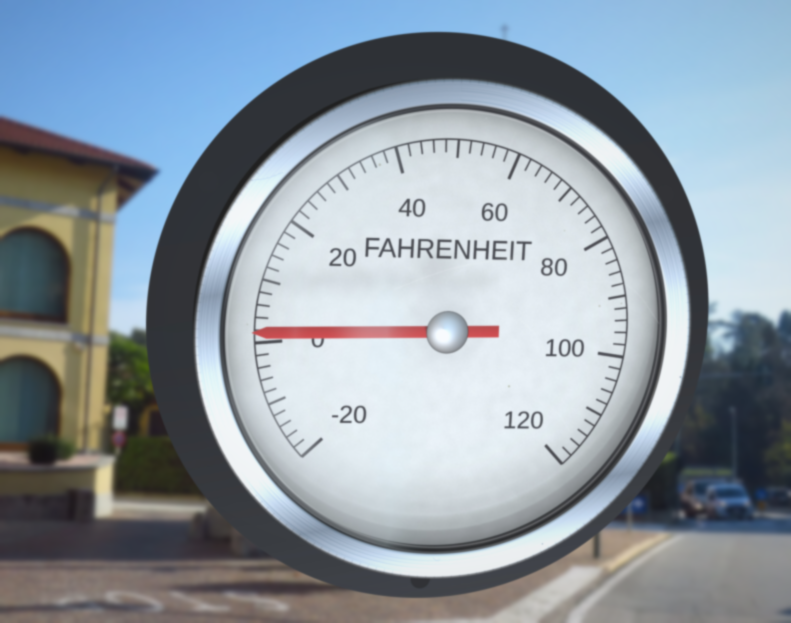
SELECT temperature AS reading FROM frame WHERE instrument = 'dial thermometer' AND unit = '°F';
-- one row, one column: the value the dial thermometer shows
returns 2 °F
